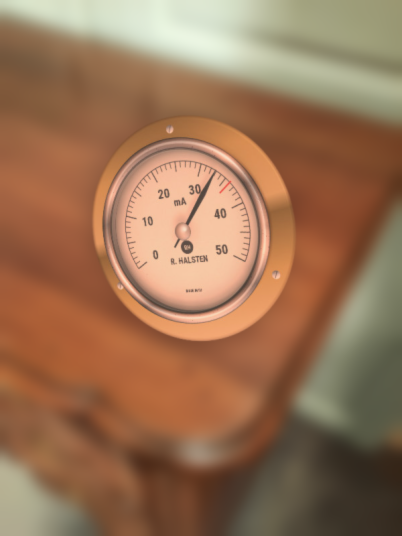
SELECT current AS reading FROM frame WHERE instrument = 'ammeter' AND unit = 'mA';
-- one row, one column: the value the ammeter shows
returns 33 mA
